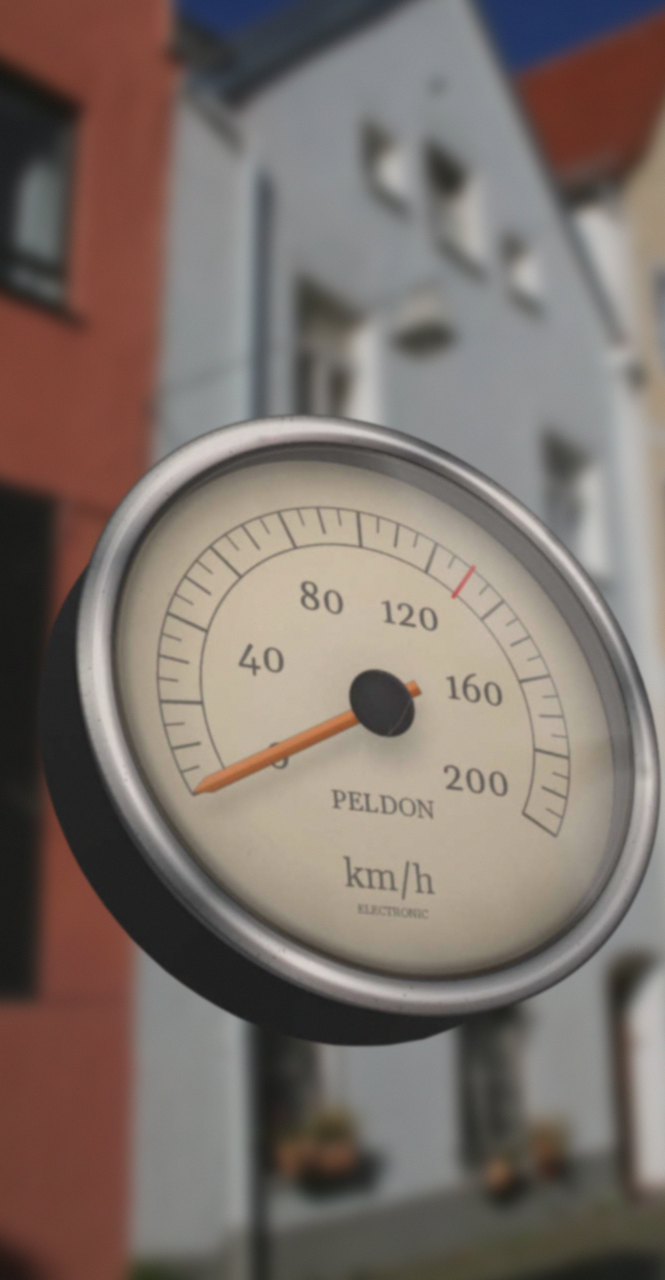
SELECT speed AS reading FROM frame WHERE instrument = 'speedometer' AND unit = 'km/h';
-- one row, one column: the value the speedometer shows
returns 0 km/h
